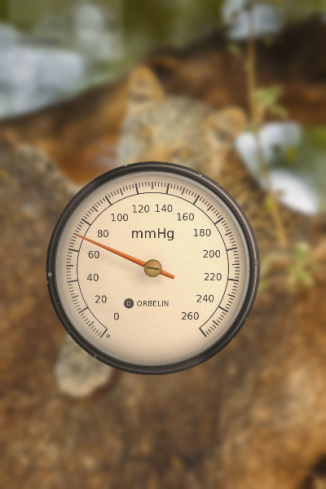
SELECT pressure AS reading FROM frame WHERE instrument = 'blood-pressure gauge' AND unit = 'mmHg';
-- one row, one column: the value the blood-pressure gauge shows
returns 70 mmHg
